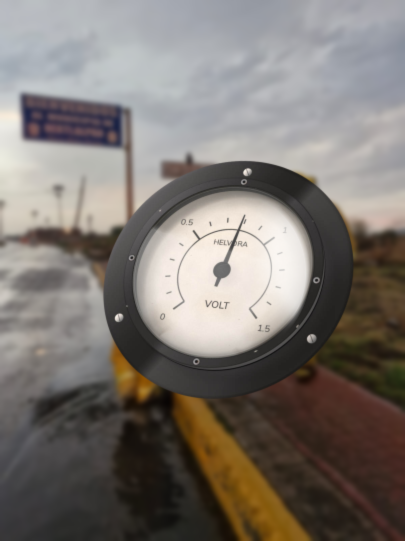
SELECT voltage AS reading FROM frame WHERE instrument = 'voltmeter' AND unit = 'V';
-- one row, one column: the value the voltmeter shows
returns 0.8 V
